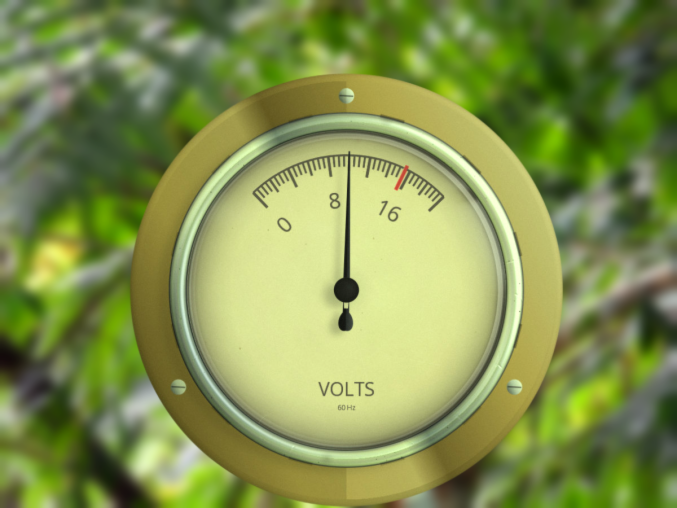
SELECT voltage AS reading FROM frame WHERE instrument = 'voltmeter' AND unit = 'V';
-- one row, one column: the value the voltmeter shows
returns 10 V
